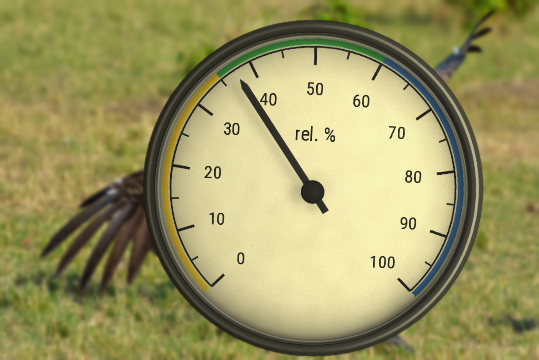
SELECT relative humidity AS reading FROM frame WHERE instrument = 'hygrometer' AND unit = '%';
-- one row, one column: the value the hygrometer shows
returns 37.5 %
